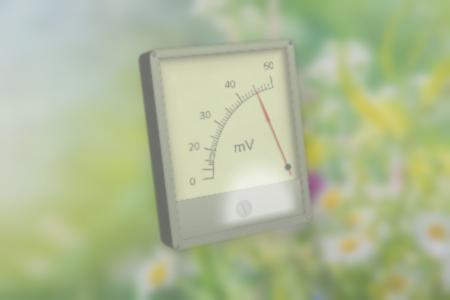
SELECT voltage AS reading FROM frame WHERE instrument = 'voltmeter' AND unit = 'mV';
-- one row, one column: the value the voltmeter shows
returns 45 mV
